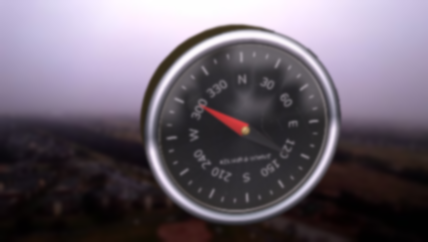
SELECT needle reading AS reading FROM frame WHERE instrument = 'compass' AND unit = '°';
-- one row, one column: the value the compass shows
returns 305 °
